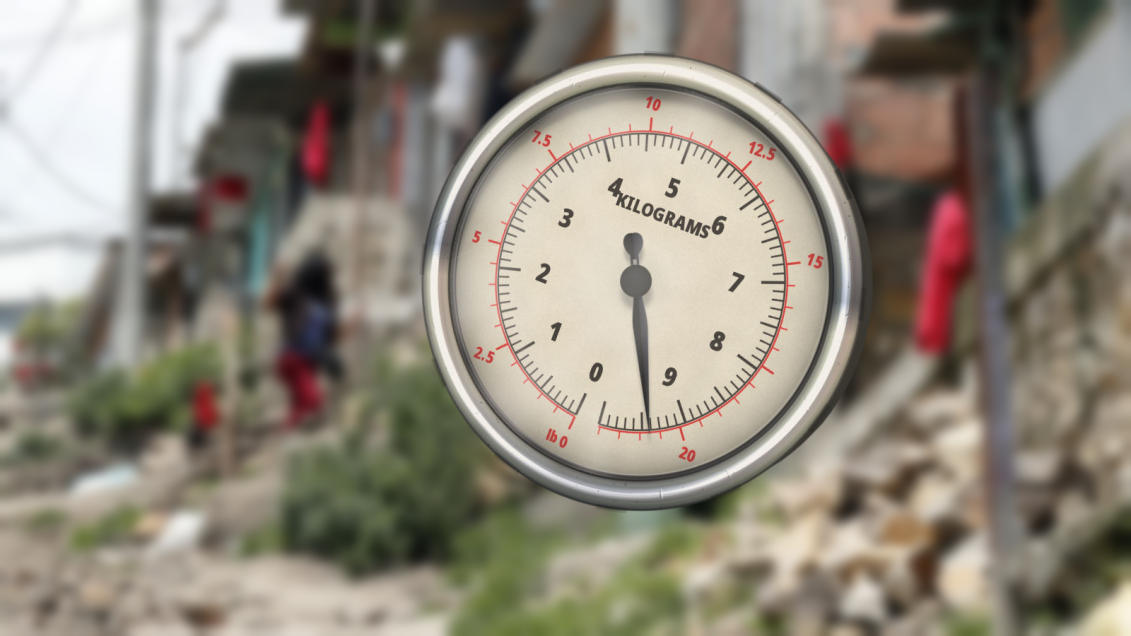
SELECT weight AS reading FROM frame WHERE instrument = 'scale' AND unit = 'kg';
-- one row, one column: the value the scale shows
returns 9.4 kg
